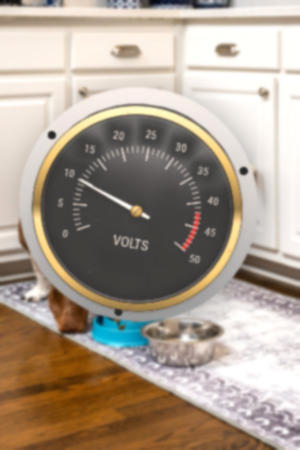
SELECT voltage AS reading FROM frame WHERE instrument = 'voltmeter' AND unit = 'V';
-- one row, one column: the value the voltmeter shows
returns 10 V
